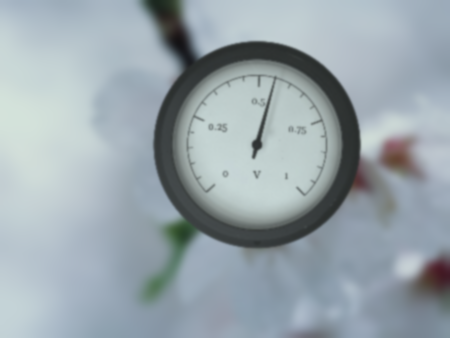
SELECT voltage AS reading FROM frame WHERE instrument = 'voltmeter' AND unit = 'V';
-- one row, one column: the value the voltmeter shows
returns 0.55 V
